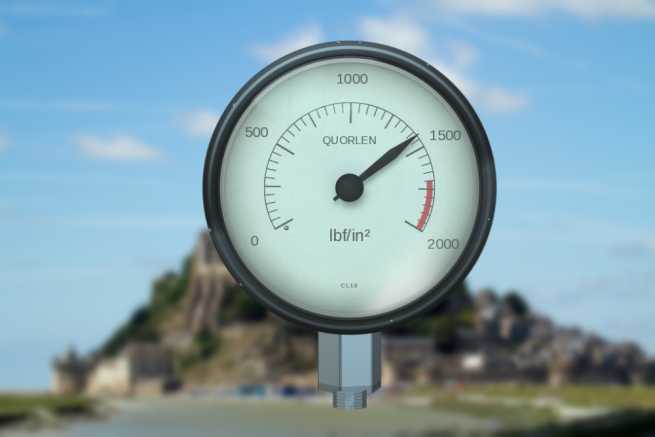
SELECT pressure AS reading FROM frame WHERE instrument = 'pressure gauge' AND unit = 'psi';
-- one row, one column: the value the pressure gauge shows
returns 1425 psi
